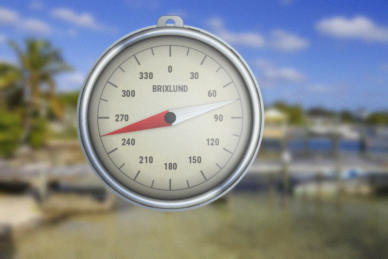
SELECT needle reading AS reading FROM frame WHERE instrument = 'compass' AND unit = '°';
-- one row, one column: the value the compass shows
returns 255 °
